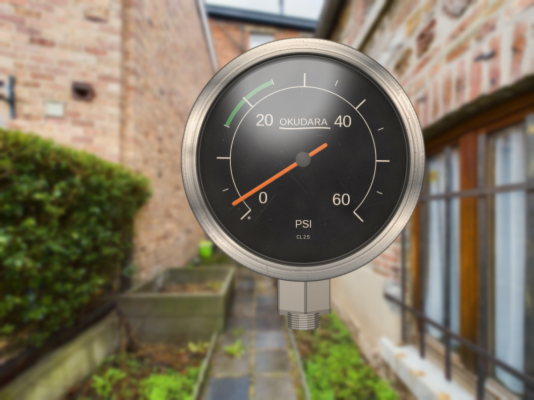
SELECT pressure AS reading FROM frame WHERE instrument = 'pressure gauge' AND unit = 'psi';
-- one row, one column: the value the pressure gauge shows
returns 2.5 psi
